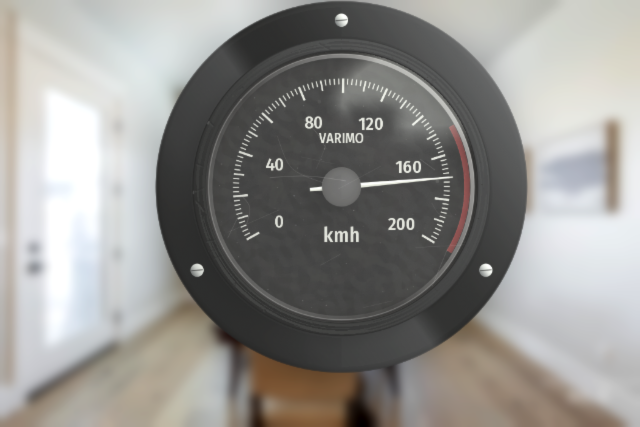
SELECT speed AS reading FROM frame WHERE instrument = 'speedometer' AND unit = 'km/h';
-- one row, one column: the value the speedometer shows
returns 170 km/h
